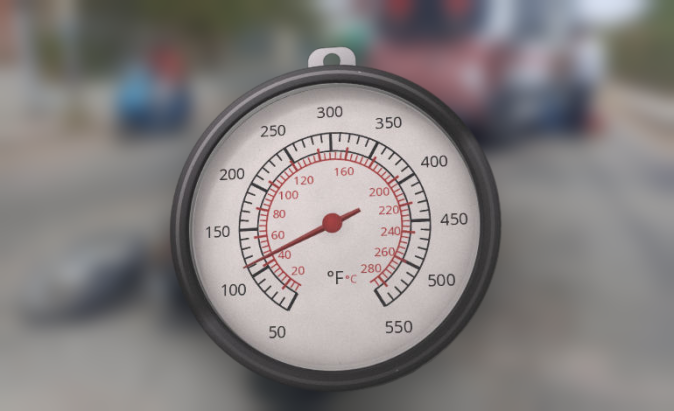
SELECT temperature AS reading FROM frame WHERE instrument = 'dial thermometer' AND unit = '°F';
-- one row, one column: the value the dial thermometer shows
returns 110 °F
